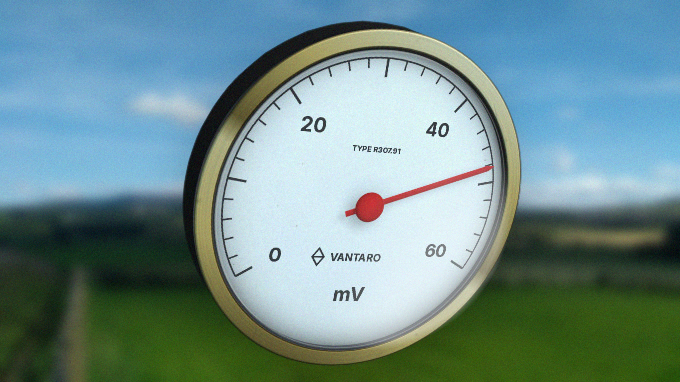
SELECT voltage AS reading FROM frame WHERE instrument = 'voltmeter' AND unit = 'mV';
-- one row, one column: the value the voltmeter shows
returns 48 mV
